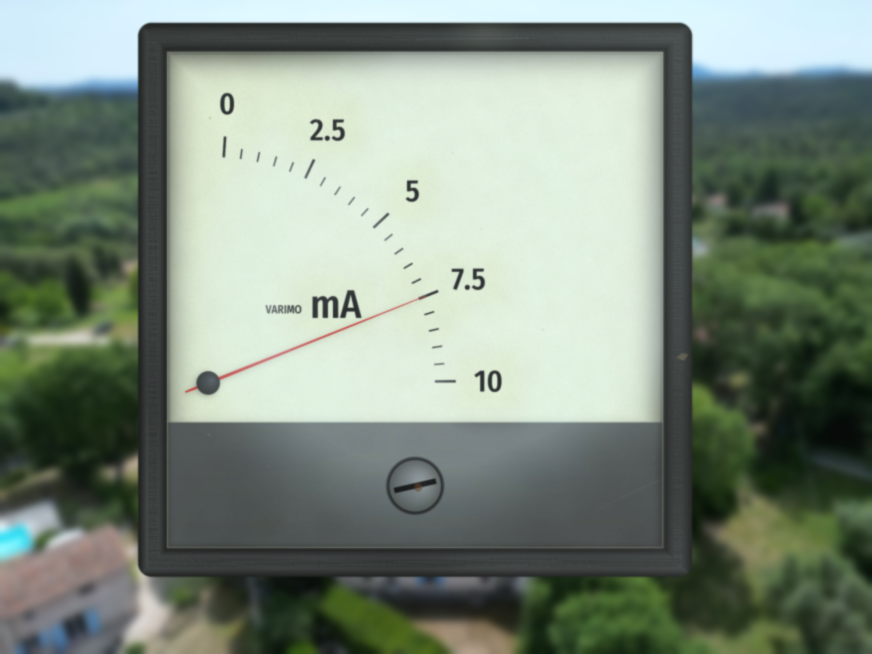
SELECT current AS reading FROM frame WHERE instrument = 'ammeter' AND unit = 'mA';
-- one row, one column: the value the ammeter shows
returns 7.5 mA
